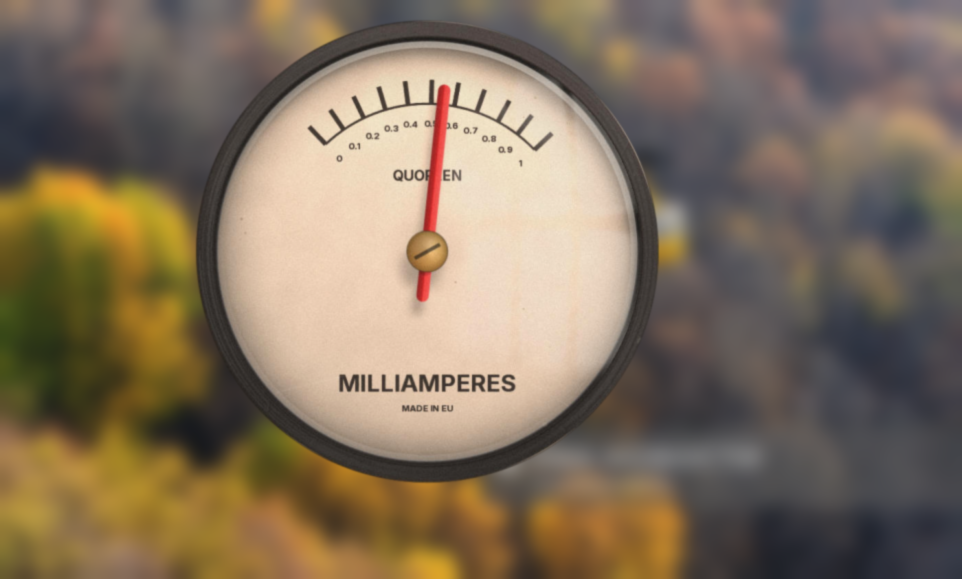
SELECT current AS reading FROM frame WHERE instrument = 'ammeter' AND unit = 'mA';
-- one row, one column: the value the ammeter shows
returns 0.55 mA
